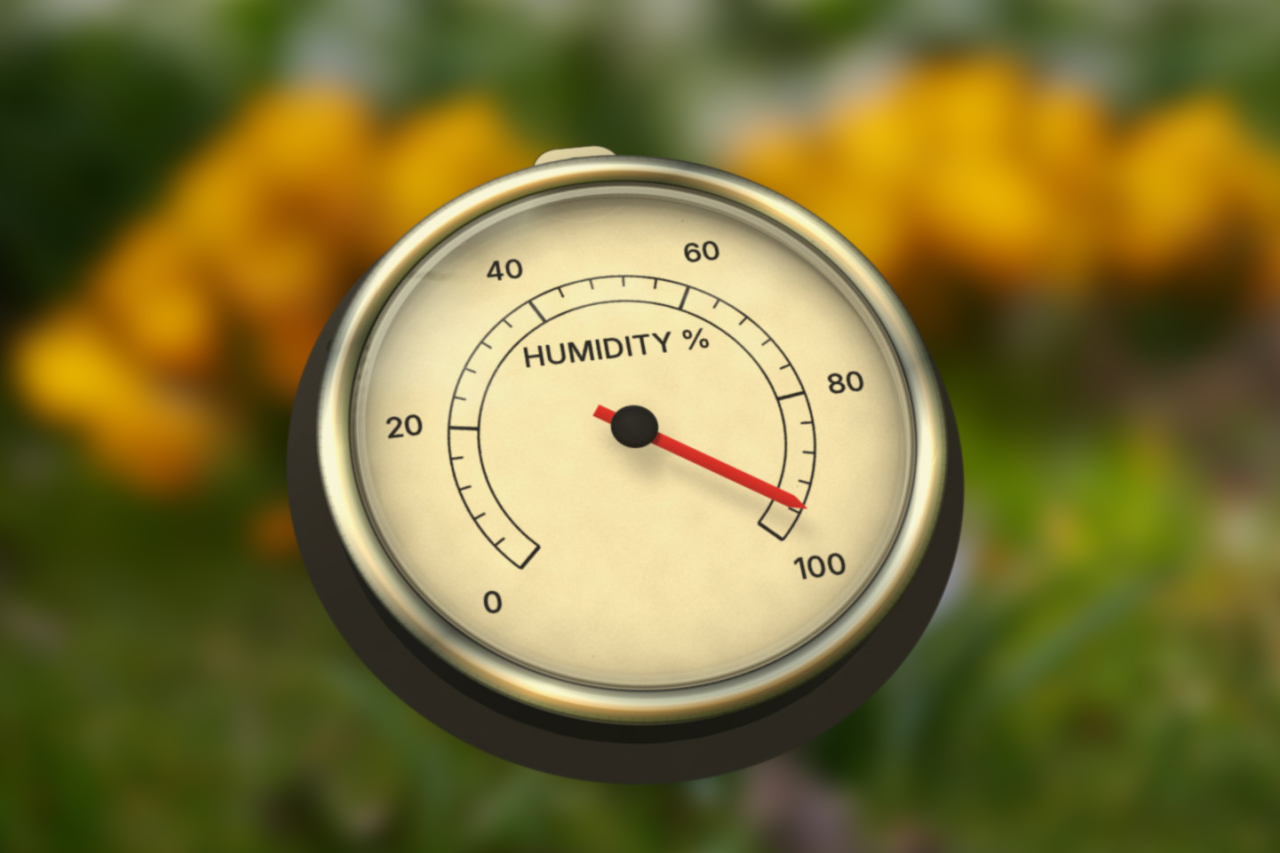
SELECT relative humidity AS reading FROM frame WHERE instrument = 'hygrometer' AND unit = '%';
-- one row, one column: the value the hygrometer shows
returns 96 %
